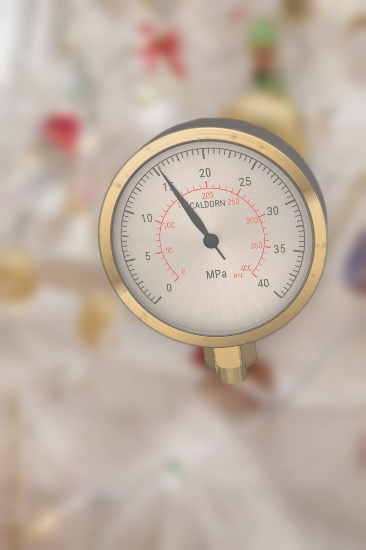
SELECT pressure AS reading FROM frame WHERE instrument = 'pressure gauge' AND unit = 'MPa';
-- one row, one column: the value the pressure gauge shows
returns 15.5 MPa
